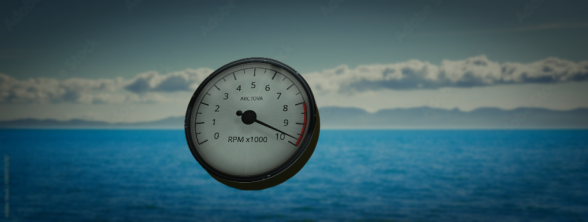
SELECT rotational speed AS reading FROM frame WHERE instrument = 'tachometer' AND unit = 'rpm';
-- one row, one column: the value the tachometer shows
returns 9750 rpm
